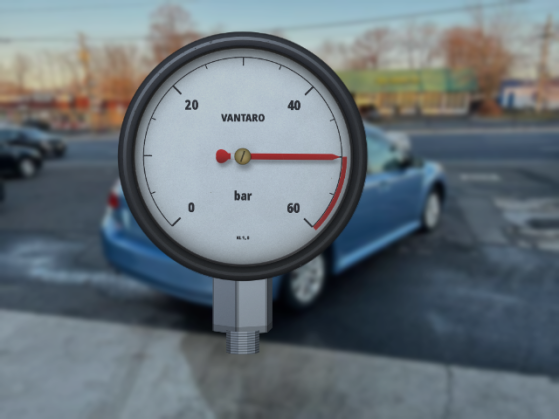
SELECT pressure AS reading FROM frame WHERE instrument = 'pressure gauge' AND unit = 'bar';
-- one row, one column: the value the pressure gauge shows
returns 50 bar
